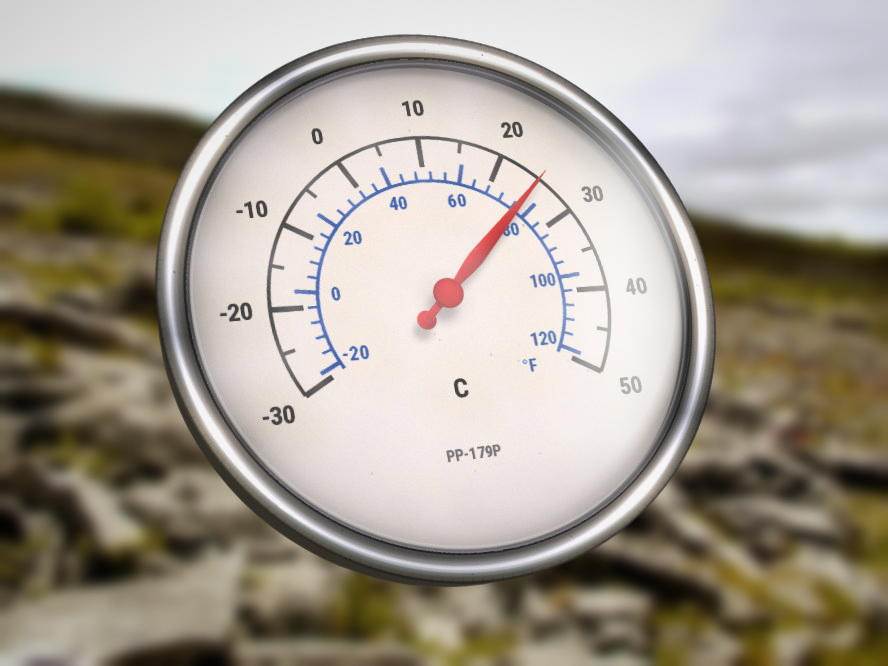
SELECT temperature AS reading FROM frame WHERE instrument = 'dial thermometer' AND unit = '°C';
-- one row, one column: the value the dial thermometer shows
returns 25 °C
